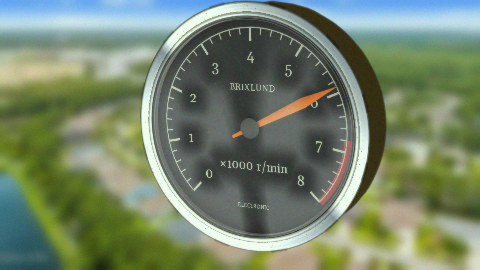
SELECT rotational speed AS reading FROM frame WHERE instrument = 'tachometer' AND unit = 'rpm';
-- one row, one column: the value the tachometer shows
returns 5900 rpm
